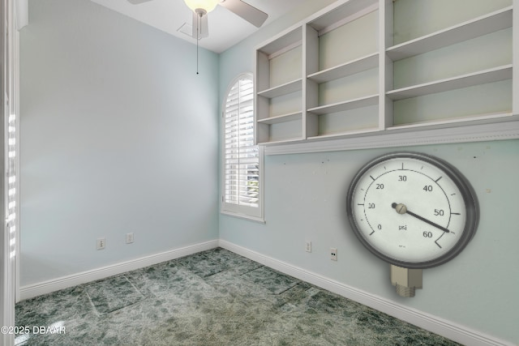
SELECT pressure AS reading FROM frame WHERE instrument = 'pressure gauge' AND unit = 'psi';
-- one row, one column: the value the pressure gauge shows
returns 55 psi
